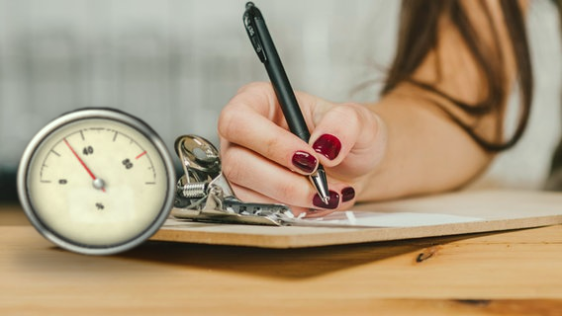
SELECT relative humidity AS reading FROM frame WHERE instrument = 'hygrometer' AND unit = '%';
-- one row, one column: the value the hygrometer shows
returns 30 %
